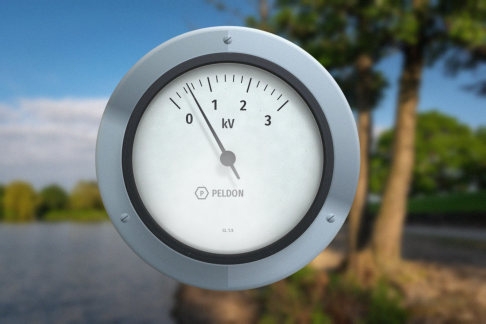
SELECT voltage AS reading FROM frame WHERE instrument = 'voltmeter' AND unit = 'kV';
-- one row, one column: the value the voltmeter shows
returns 0.5 kV
